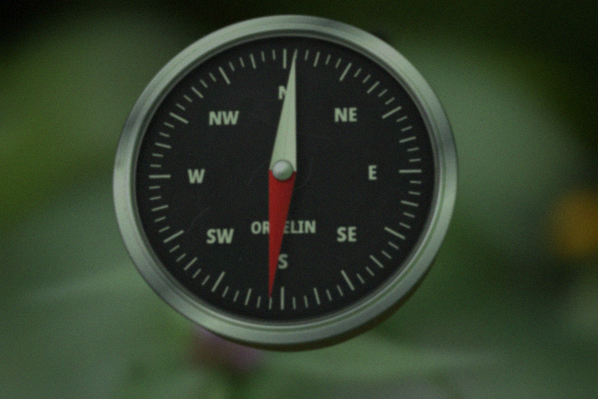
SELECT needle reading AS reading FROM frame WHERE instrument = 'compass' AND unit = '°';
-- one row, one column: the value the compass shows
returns 185 °
